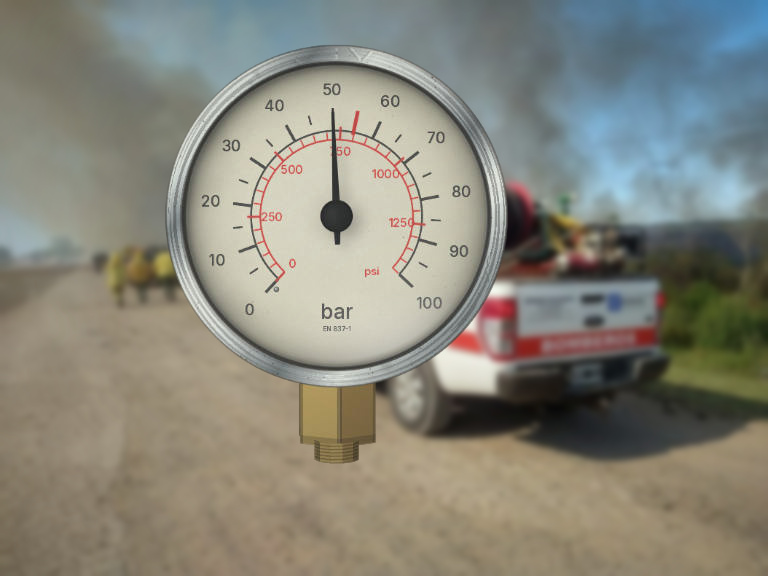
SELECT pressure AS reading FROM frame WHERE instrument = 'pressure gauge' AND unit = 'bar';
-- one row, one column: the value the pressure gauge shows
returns 50 bar
